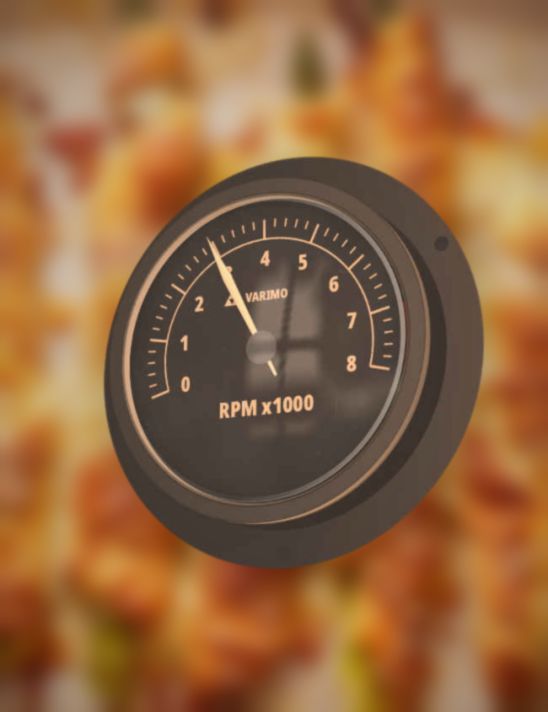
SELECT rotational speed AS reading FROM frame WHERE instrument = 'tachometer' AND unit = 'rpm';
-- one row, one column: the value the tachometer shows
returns 3000 rpm
